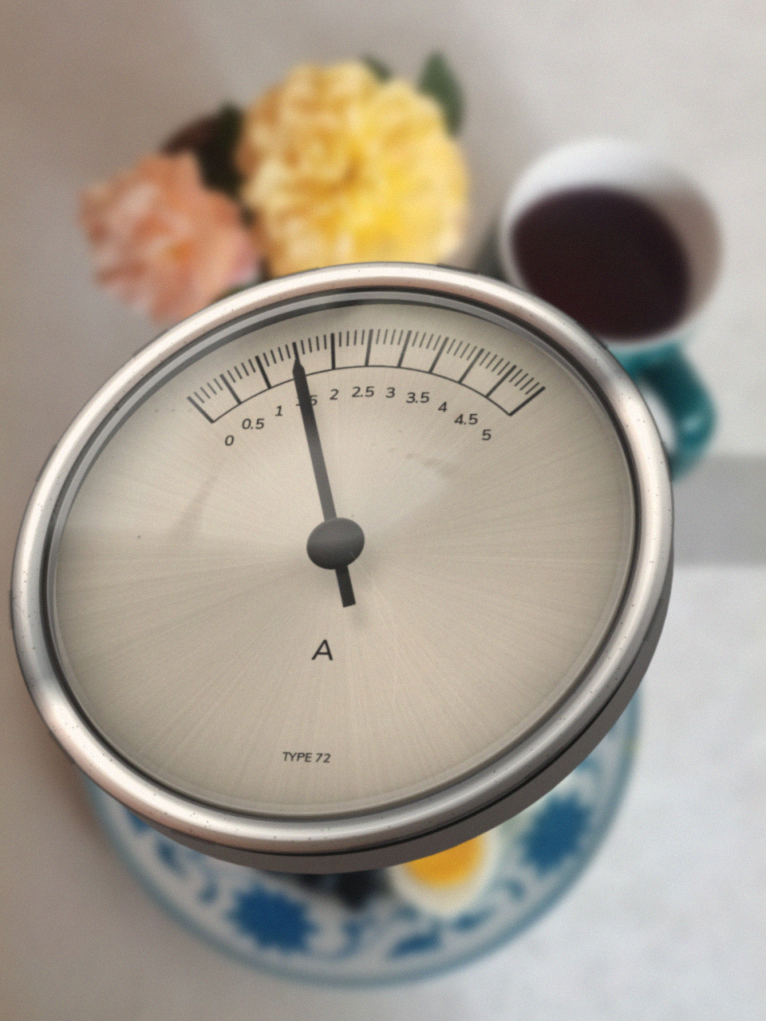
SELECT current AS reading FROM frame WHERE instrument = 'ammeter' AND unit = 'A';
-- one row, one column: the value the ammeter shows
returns 1.5 A
